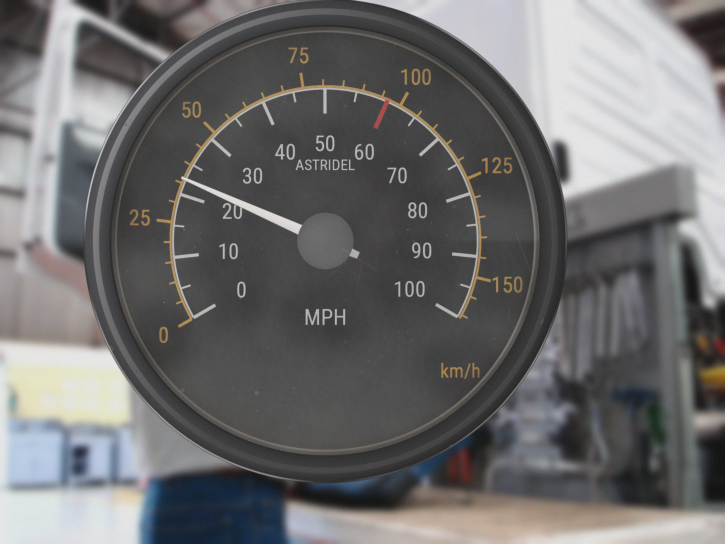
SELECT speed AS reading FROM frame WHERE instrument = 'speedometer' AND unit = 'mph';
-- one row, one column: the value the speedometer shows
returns 22.5 mph
